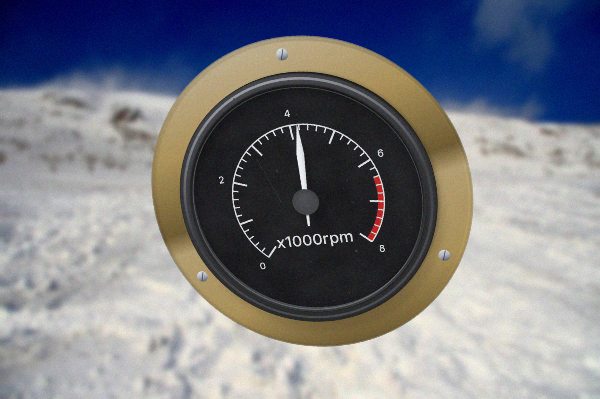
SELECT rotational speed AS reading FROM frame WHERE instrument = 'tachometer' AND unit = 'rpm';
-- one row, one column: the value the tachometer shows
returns 4200 rpm
